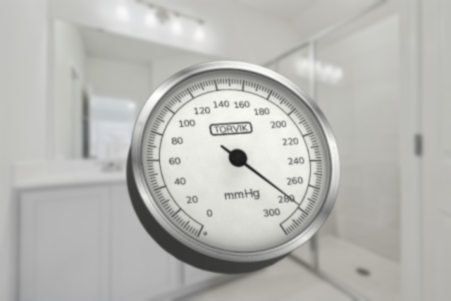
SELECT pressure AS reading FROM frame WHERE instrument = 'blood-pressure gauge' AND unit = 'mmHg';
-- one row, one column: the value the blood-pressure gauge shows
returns 280 mmHg
